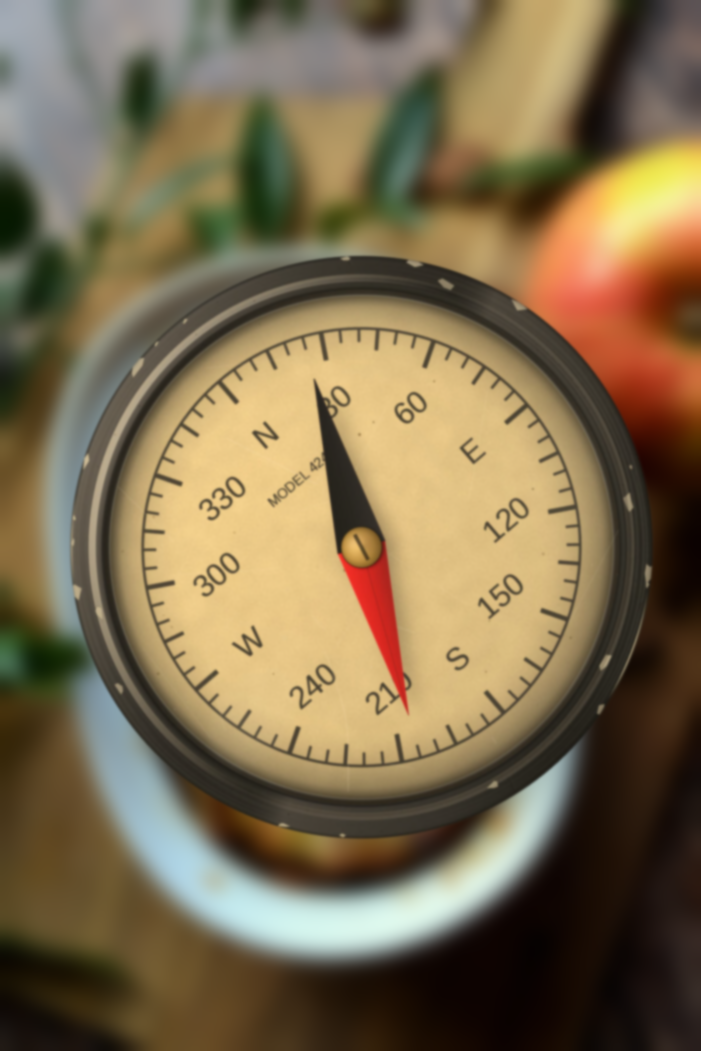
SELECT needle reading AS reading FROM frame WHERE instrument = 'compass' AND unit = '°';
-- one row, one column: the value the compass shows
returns 205 °
